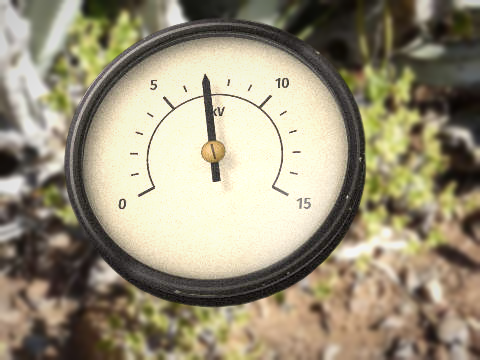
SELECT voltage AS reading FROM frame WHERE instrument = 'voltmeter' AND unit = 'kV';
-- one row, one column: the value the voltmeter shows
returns 7 kV
